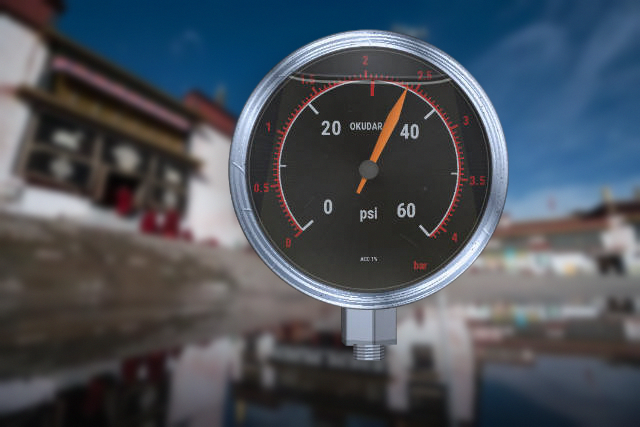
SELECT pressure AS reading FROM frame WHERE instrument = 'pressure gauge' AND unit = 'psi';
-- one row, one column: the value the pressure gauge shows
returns 35 psi
